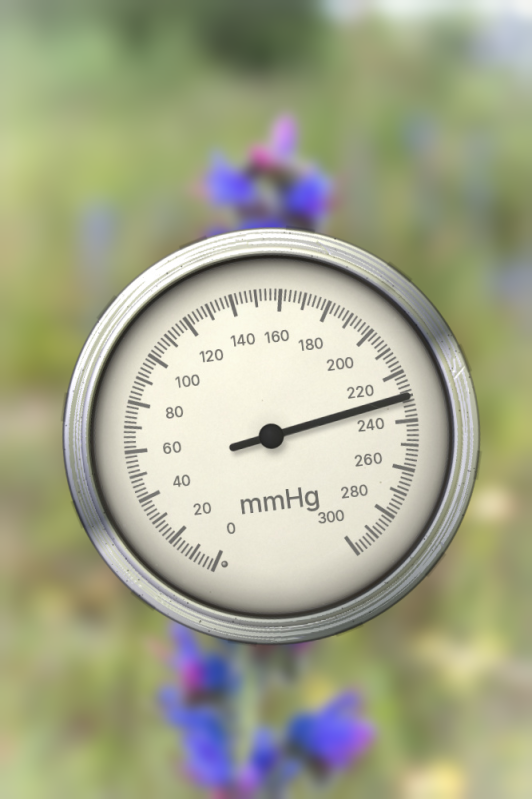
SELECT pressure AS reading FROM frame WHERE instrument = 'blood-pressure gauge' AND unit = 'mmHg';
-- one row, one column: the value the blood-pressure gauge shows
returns 230 mmHg
